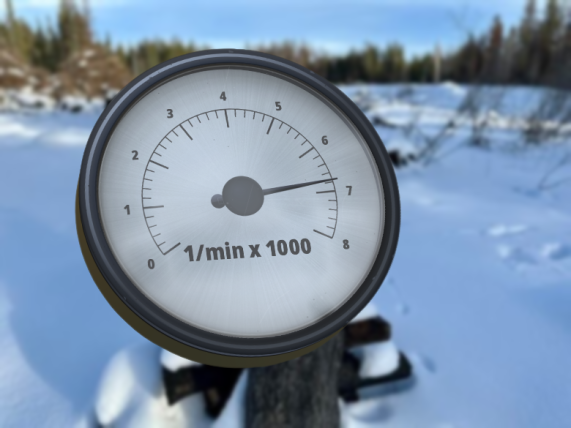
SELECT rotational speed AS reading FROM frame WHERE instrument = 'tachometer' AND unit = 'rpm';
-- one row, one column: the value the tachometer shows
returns 6800 rpm
